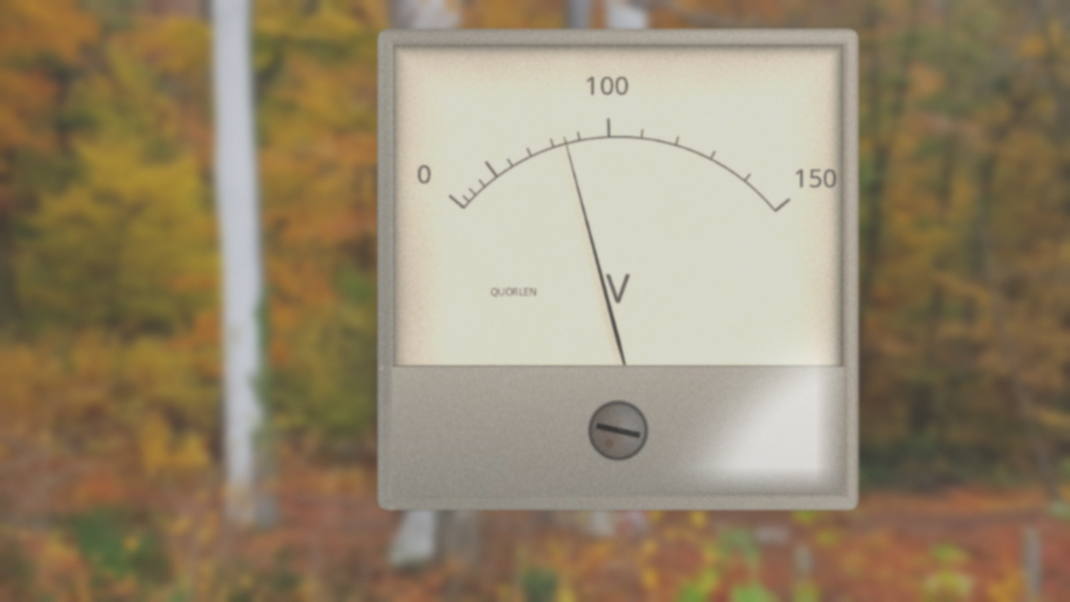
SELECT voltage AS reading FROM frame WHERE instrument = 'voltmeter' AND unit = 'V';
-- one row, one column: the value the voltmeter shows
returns 85 V
